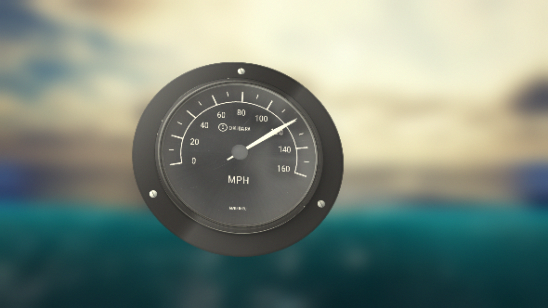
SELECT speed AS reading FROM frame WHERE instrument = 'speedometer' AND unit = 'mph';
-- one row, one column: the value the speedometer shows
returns 120 mph
